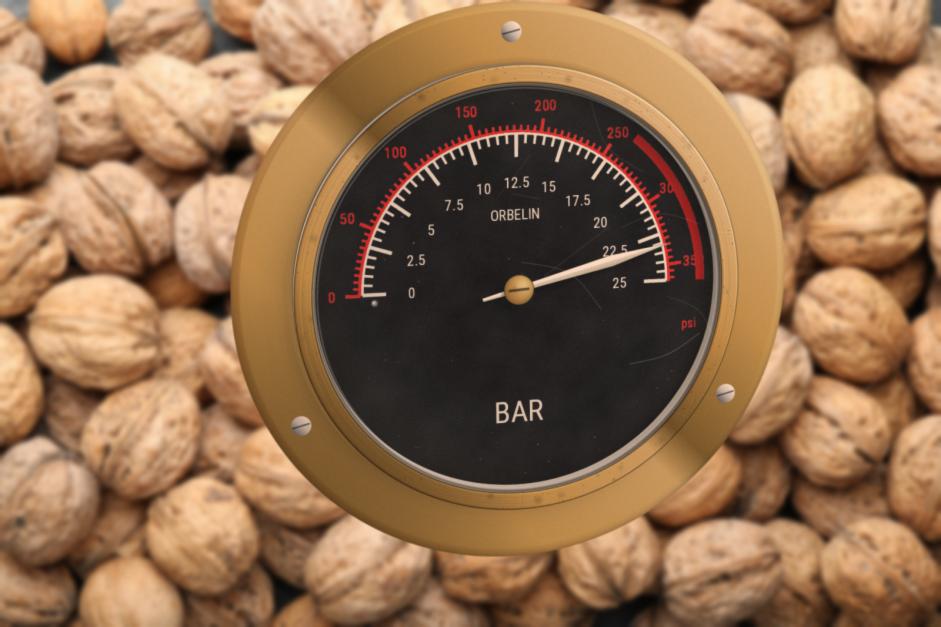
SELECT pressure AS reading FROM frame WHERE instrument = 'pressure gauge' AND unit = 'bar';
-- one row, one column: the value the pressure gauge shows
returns 23 bar
